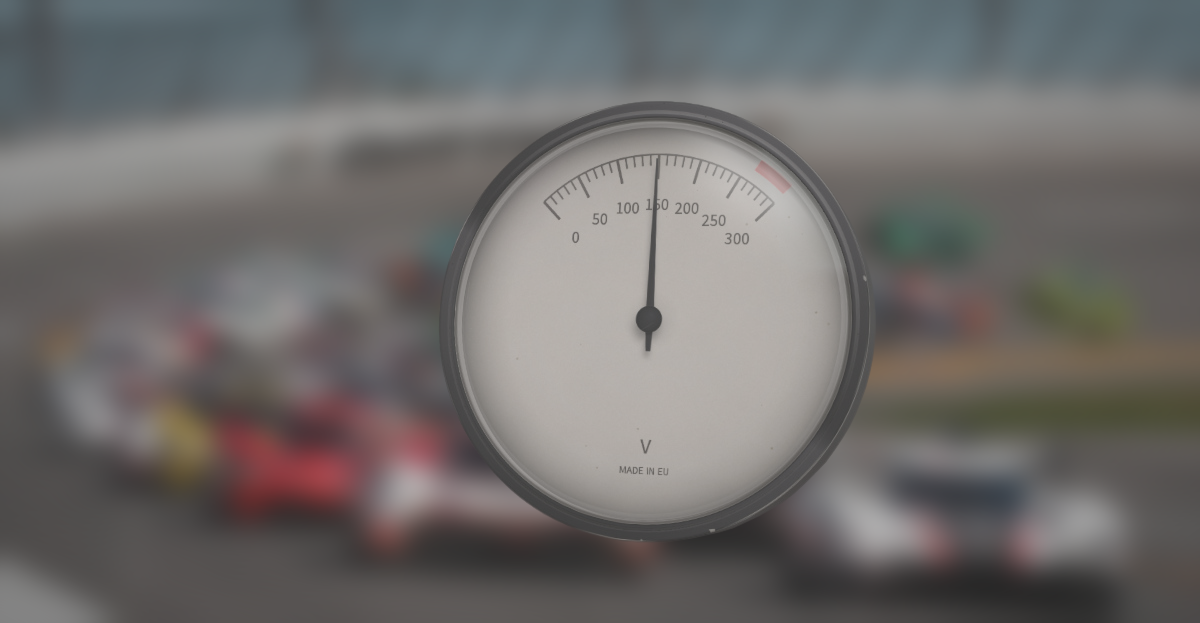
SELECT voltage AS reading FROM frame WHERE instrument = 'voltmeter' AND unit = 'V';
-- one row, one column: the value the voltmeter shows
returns 150 V
